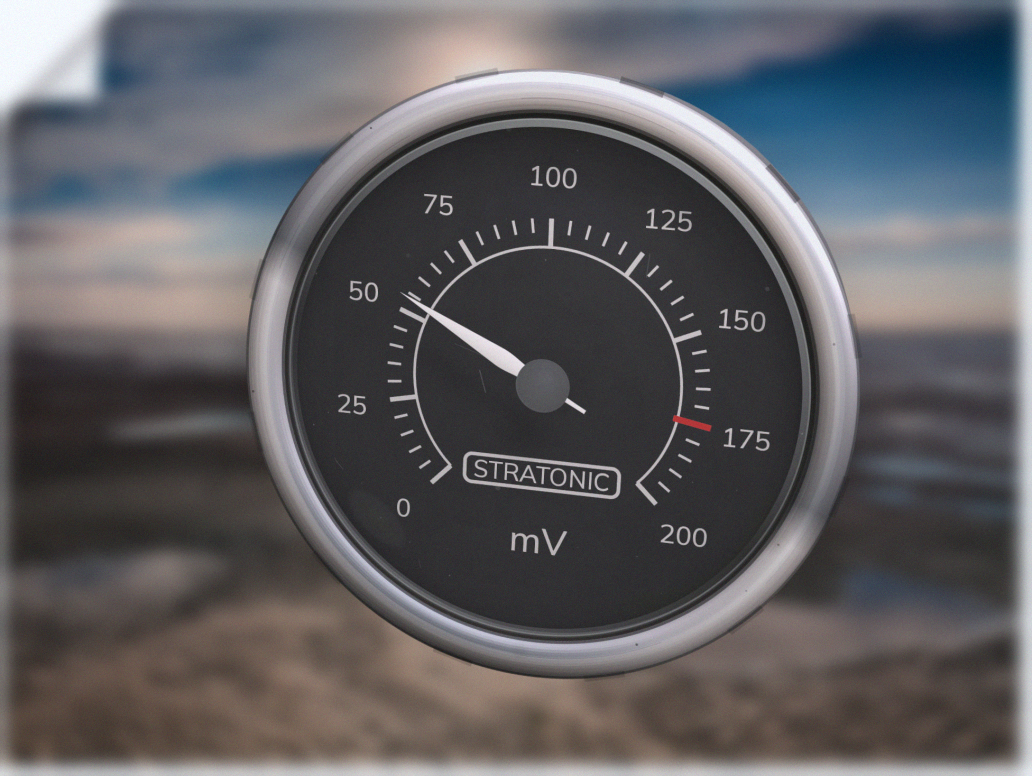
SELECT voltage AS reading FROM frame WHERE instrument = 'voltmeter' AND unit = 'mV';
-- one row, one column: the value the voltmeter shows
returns 55 mV
